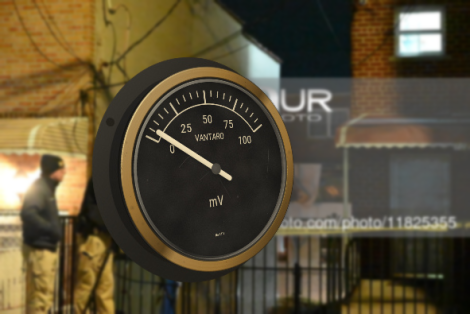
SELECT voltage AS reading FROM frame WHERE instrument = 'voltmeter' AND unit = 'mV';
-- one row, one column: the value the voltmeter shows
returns 5 mV
